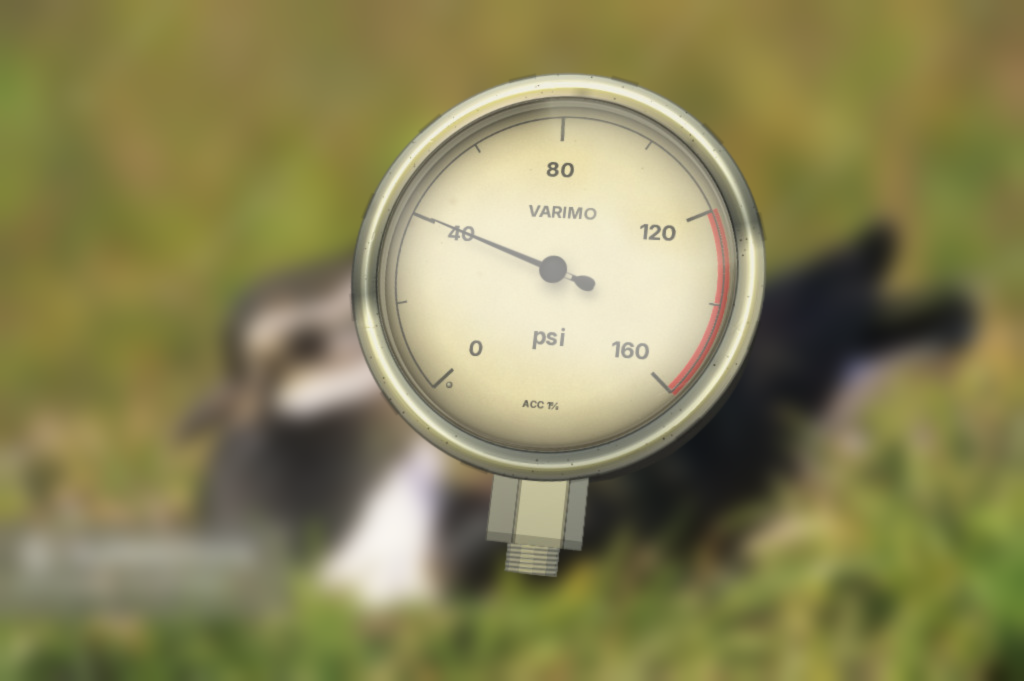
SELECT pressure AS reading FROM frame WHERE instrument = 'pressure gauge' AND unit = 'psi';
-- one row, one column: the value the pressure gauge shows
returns 40 psi
